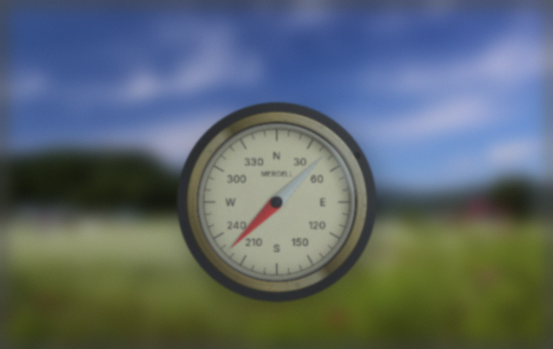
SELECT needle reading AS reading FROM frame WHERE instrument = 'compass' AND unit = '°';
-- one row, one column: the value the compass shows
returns 225 °
